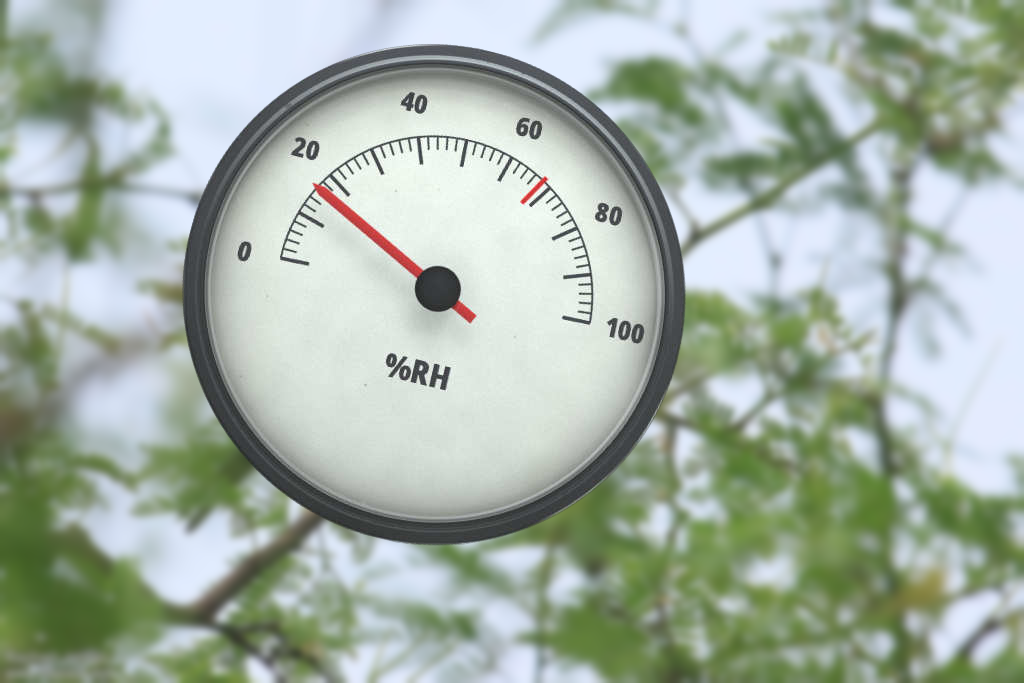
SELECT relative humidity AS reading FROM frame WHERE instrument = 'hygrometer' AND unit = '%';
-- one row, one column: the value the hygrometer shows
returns 16 %
